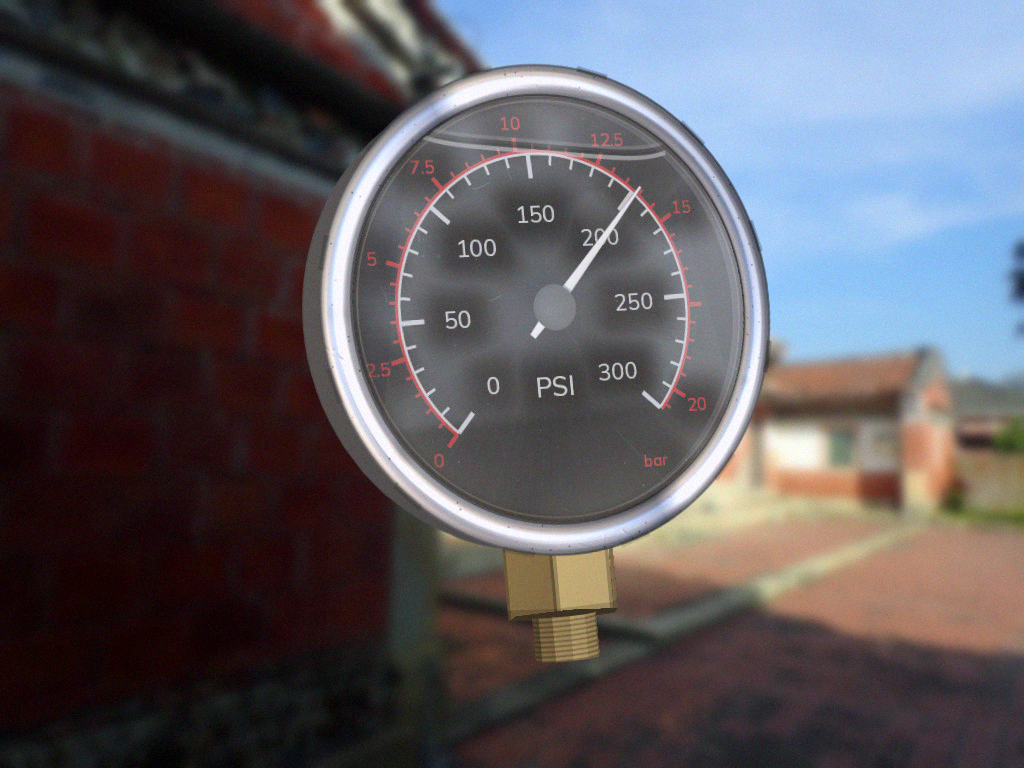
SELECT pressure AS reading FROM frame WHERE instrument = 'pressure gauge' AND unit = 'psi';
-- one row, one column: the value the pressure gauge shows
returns 200 psi
